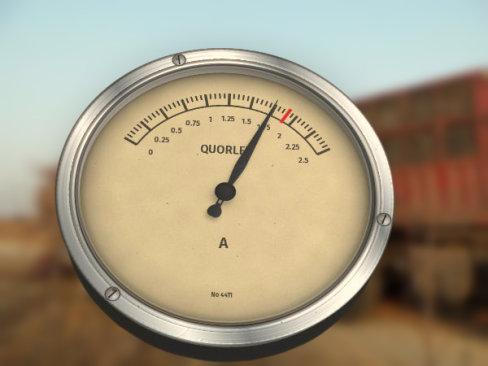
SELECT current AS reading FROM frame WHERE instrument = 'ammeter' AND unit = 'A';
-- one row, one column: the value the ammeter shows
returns 1.75 A
